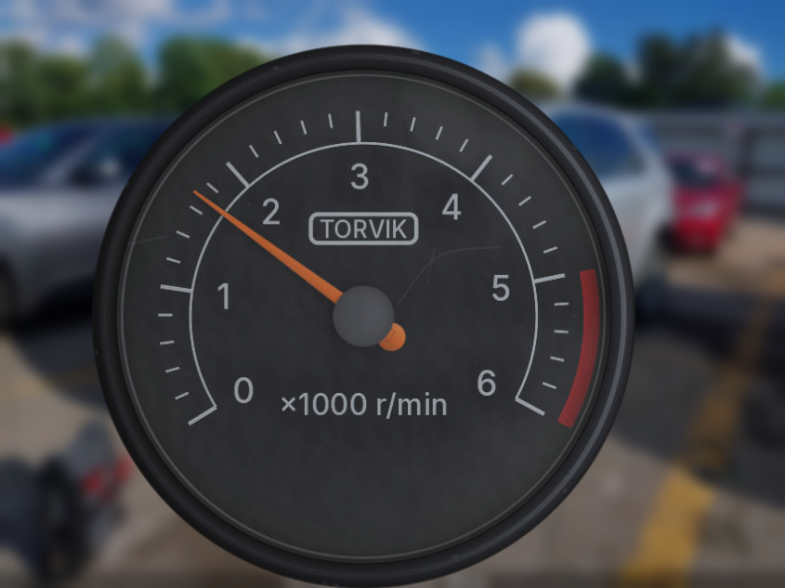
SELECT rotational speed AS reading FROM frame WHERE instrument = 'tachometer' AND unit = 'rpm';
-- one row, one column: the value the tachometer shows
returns 1700 rpm
